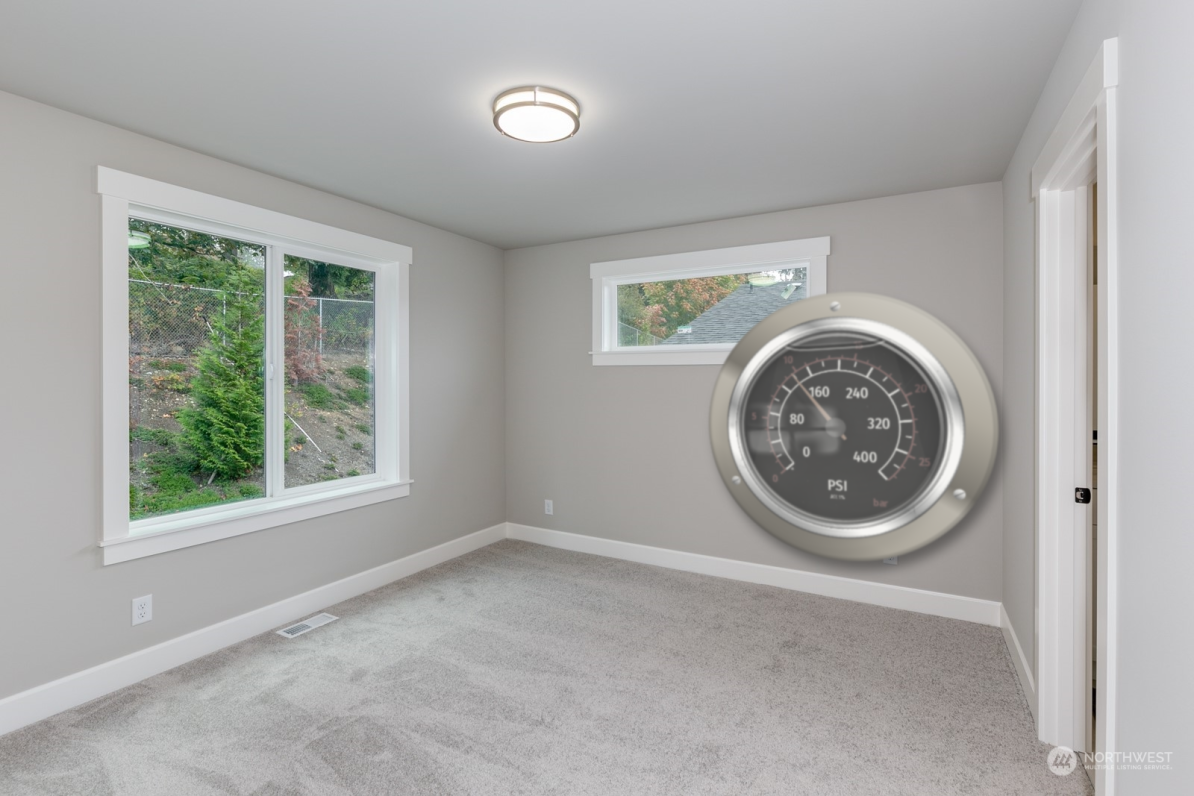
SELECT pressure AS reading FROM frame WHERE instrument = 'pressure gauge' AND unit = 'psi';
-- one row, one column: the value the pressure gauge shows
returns 140 psi
